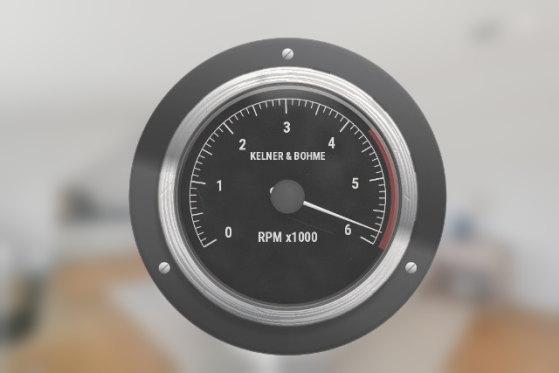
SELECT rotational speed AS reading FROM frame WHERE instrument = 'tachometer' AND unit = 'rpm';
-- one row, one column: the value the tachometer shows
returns 5800 rpm
